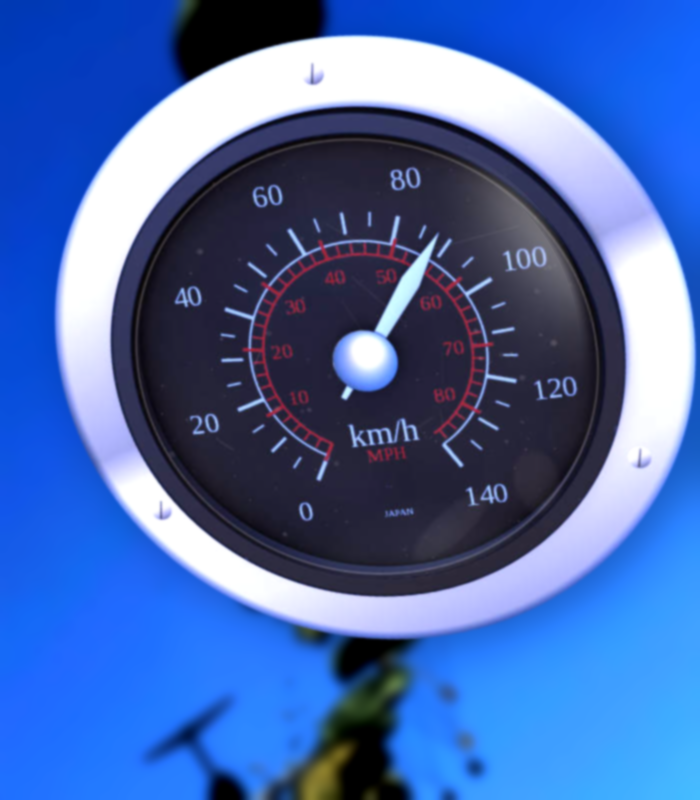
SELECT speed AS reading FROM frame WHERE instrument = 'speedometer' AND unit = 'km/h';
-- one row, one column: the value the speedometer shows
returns 87.5 km/h
